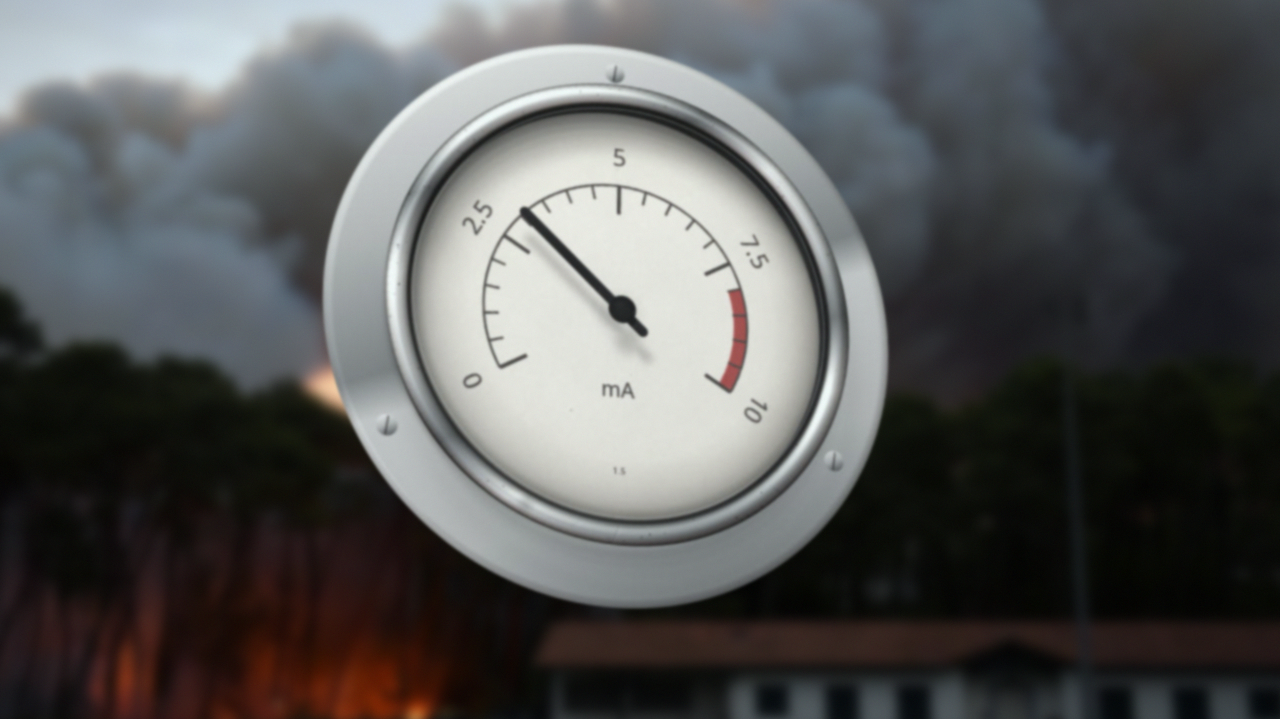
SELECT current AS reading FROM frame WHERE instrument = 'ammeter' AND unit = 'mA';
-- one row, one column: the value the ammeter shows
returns 3 mA
